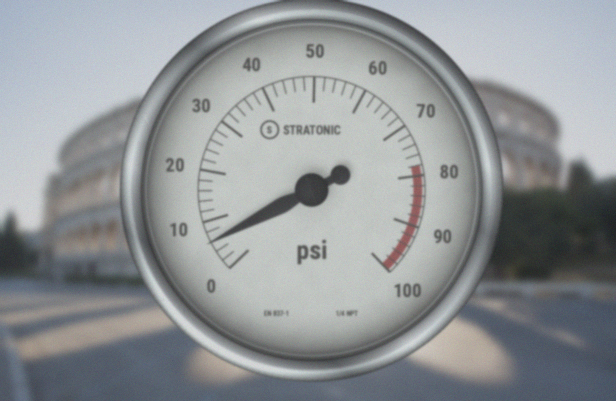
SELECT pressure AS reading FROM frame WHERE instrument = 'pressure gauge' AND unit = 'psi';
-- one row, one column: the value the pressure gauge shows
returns 6 psi
